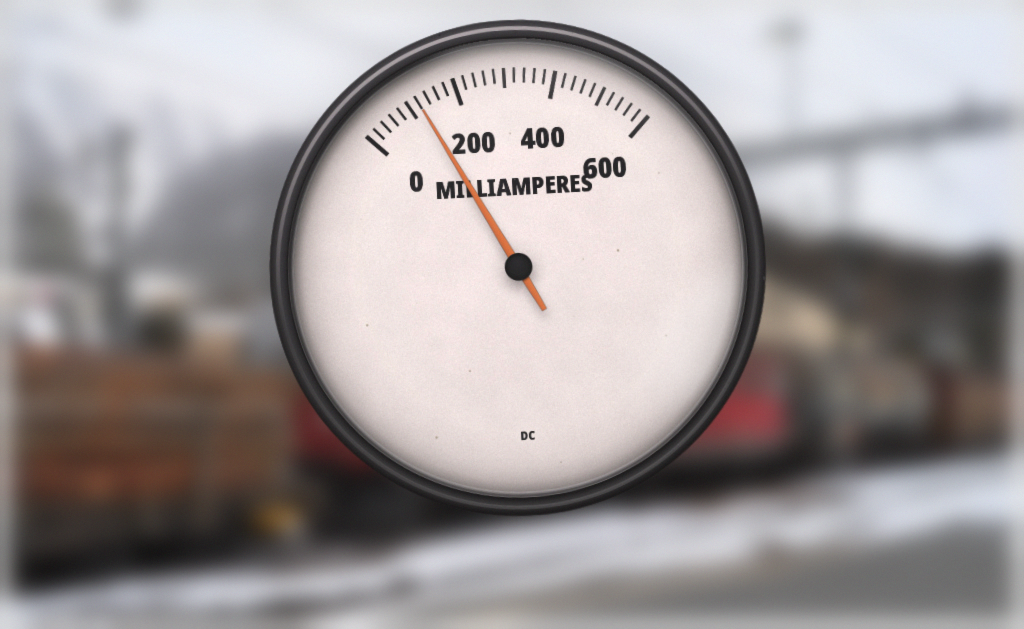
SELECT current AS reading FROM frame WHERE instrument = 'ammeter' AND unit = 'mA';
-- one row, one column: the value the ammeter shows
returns 120 mA
